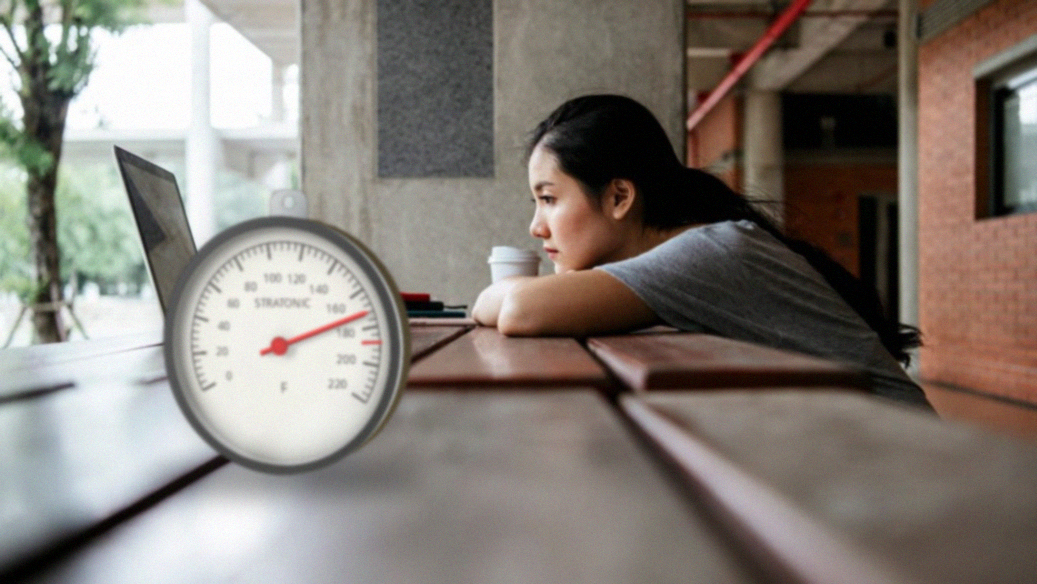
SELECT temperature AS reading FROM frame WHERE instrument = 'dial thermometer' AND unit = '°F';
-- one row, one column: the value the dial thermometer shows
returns 172 °F
